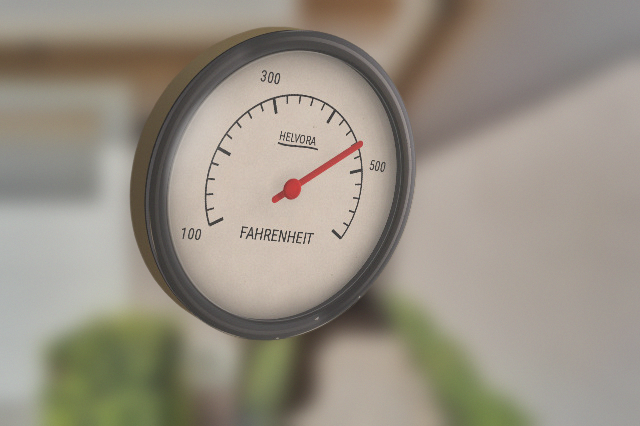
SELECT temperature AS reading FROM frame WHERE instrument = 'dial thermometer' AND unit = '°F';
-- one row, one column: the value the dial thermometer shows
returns 460 °F
